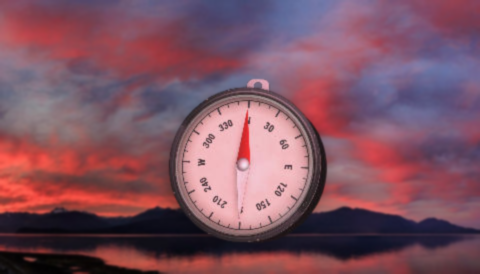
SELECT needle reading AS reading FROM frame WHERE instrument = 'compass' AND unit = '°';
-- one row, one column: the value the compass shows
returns 0 °
